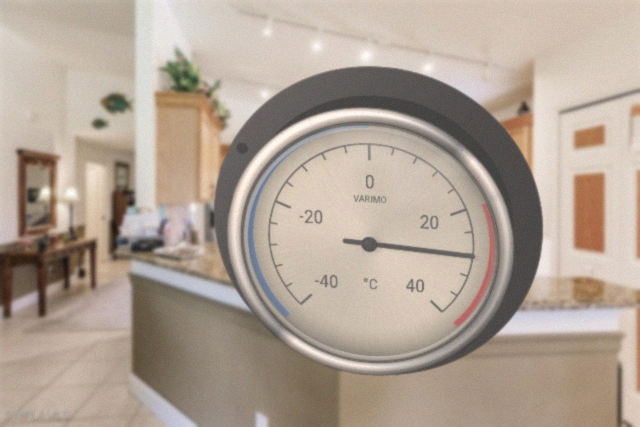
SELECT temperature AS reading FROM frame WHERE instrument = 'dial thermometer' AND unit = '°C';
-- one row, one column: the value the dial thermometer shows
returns 28 °C
